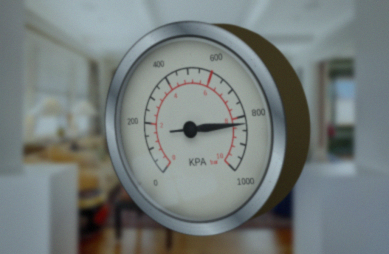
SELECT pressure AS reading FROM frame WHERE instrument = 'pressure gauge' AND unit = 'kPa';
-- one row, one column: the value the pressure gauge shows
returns 825 kPa
